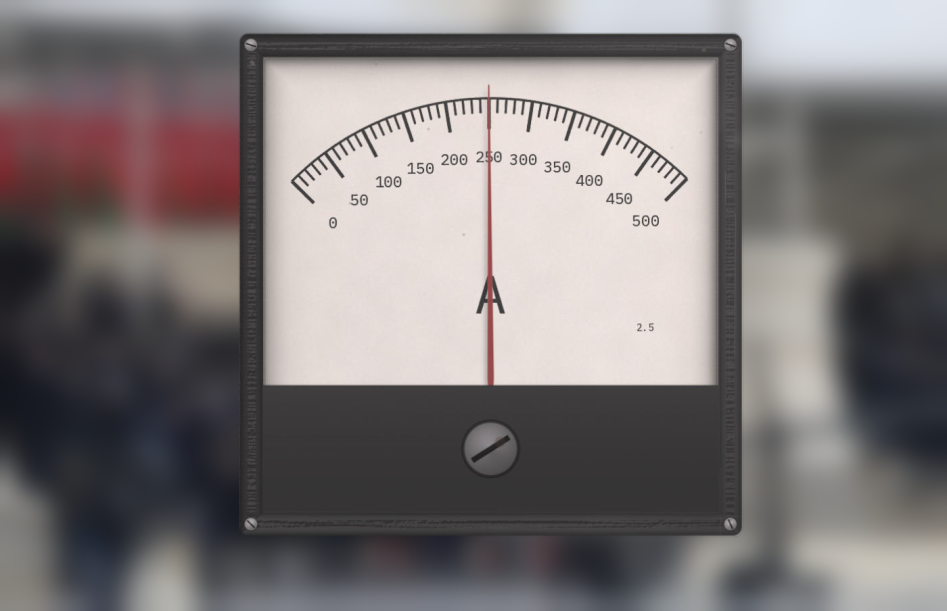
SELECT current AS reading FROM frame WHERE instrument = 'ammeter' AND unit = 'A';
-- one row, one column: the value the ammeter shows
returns 250 A
